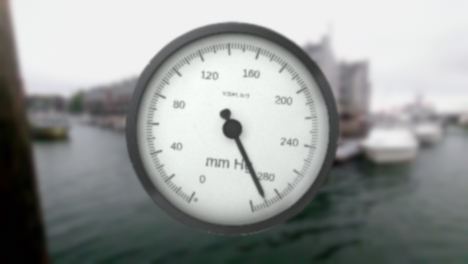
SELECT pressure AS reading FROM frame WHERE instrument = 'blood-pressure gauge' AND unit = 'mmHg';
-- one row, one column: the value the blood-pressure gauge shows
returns 290 mmHg
